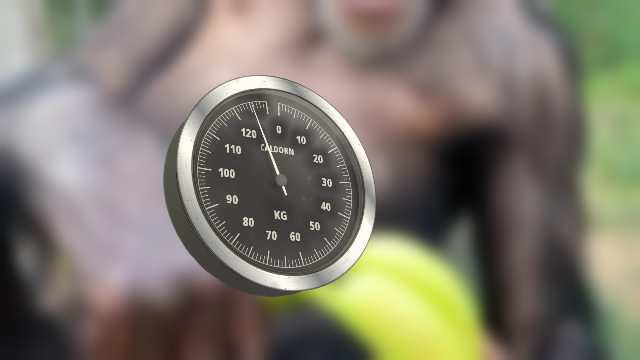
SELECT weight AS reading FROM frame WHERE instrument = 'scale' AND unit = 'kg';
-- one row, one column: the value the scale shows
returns 125 kg
